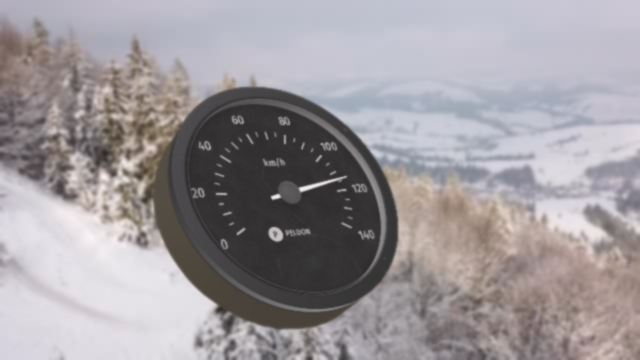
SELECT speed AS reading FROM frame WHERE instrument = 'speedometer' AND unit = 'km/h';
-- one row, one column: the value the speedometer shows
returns 115 km/h
